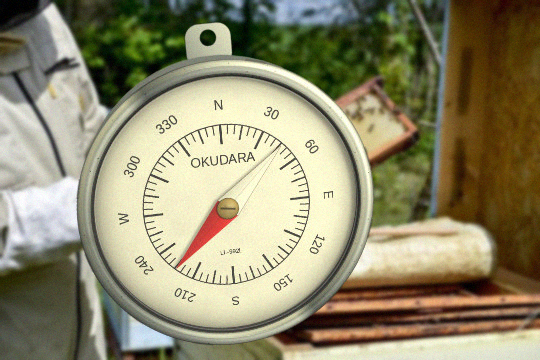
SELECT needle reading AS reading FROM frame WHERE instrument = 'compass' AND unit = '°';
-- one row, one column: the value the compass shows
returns 225 °
